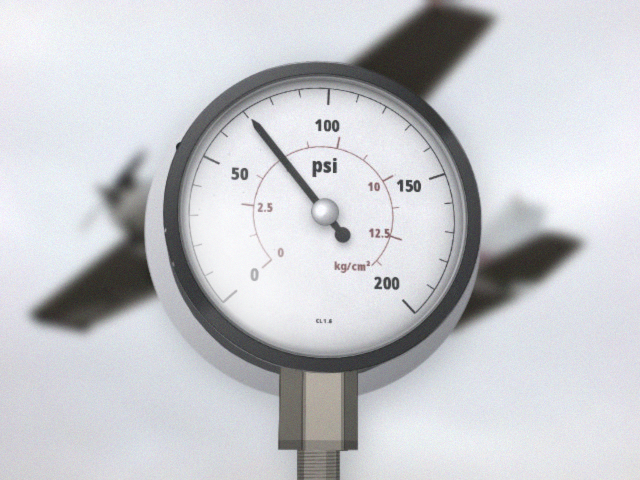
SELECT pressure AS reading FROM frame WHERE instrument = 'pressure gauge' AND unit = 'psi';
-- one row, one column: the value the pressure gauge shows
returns 70 psi
